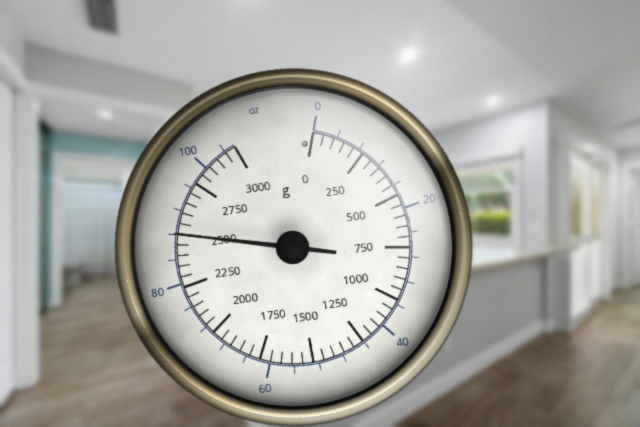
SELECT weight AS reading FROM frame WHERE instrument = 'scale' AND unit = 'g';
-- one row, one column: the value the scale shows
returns 2500 g
